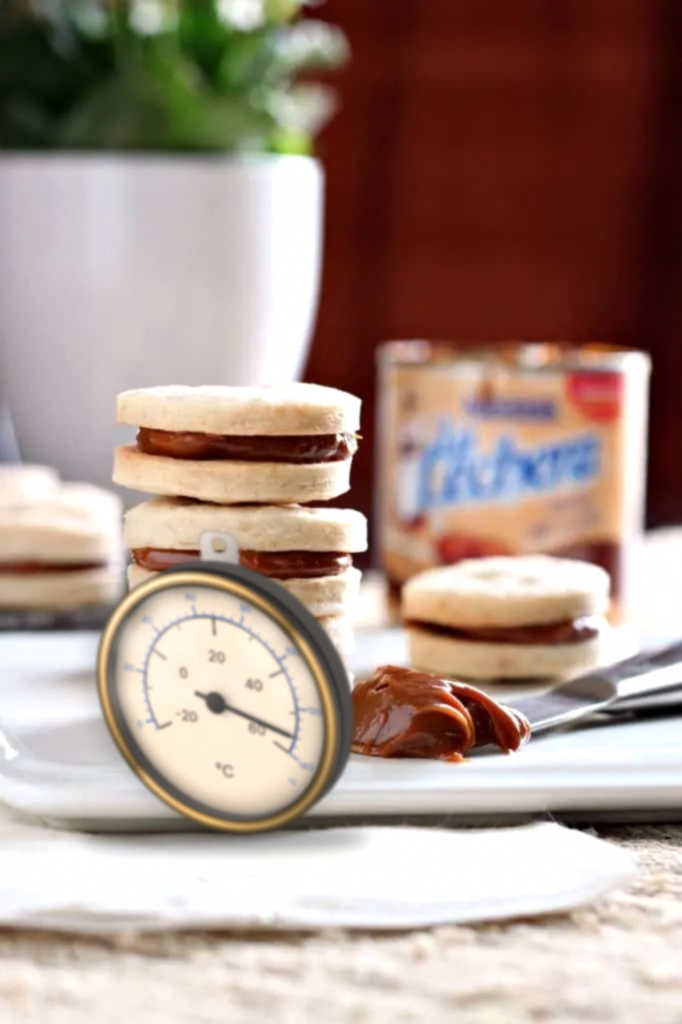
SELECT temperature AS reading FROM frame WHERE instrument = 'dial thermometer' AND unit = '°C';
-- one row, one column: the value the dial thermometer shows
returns 55 °C
